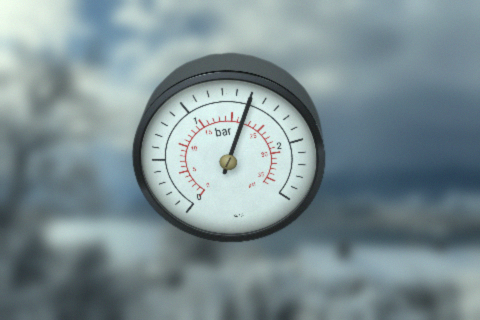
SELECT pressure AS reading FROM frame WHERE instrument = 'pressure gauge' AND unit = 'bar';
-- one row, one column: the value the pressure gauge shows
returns 1.5 bar
